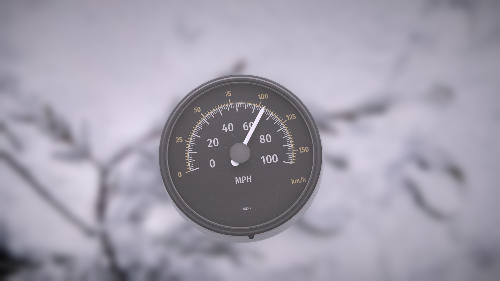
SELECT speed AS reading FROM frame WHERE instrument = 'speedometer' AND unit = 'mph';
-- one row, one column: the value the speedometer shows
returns 65 mph
